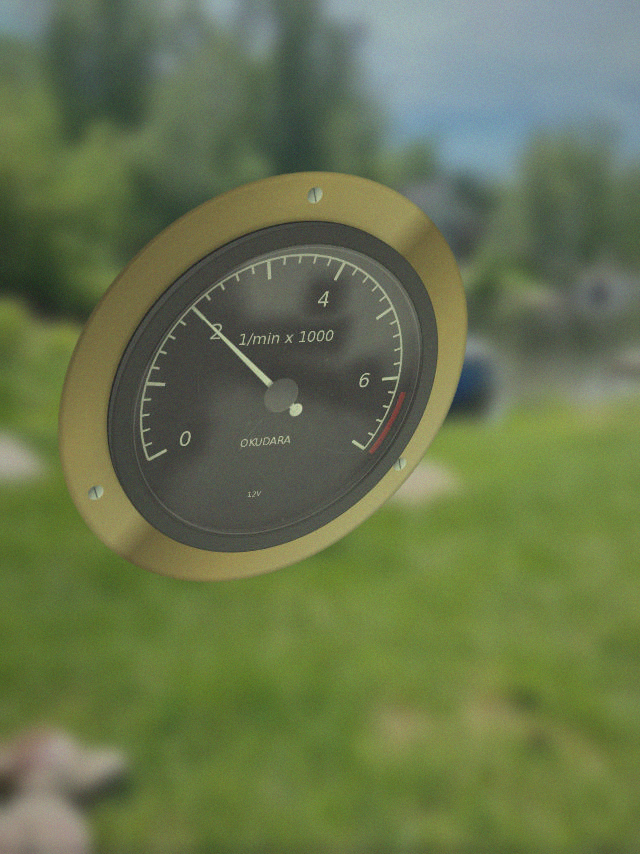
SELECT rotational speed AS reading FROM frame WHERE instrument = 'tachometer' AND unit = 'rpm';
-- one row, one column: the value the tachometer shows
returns 2000 rpm
